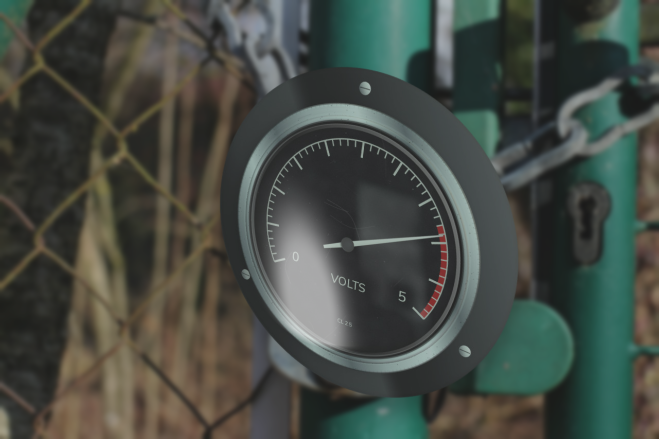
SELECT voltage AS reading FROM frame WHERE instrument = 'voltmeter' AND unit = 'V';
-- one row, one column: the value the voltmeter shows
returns 3.9 V
